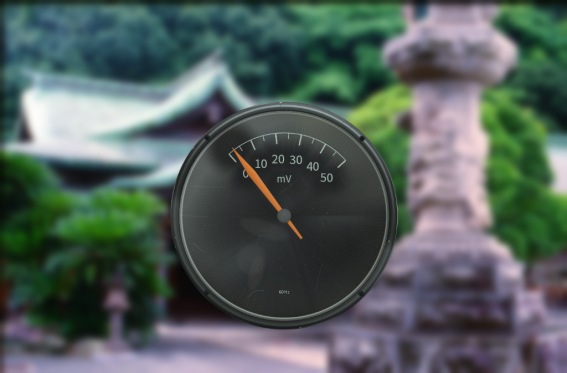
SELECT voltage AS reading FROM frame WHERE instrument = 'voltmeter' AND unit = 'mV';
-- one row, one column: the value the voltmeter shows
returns 2.5 mV
